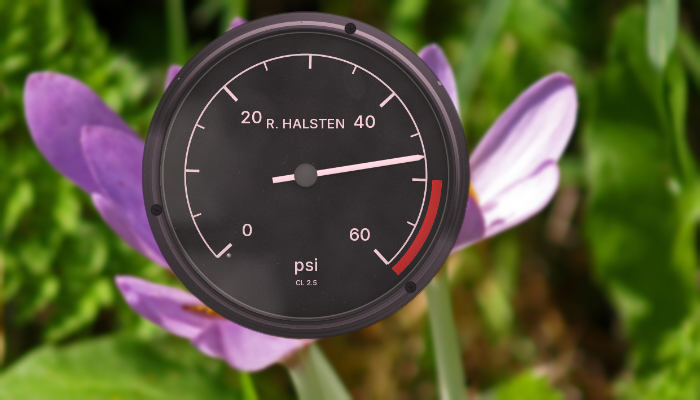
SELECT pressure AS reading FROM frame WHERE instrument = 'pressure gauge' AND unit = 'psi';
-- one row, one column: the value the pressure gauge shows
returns 47.5 psi
